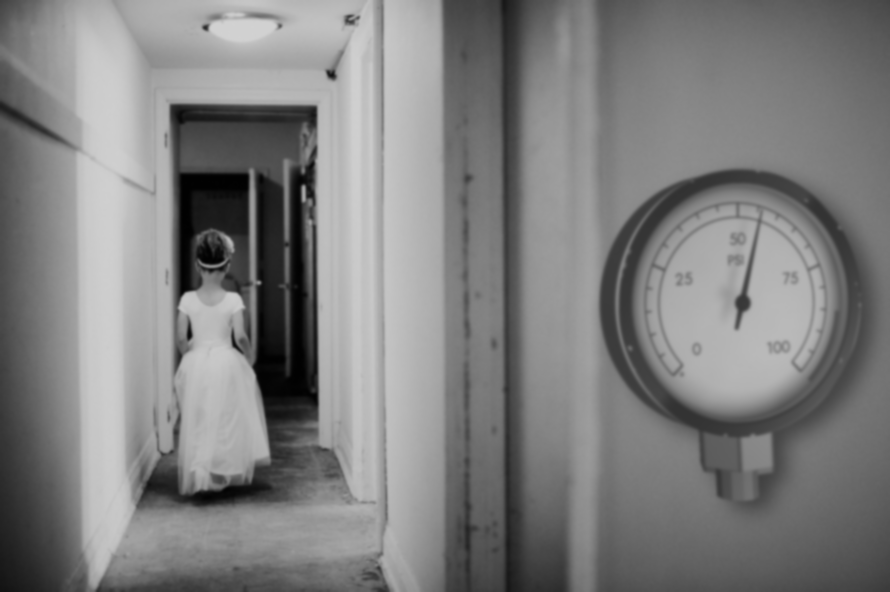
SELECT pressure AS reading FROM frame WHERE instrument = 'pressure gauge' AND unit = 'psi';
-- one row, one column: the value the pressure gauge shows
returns 55 psi
